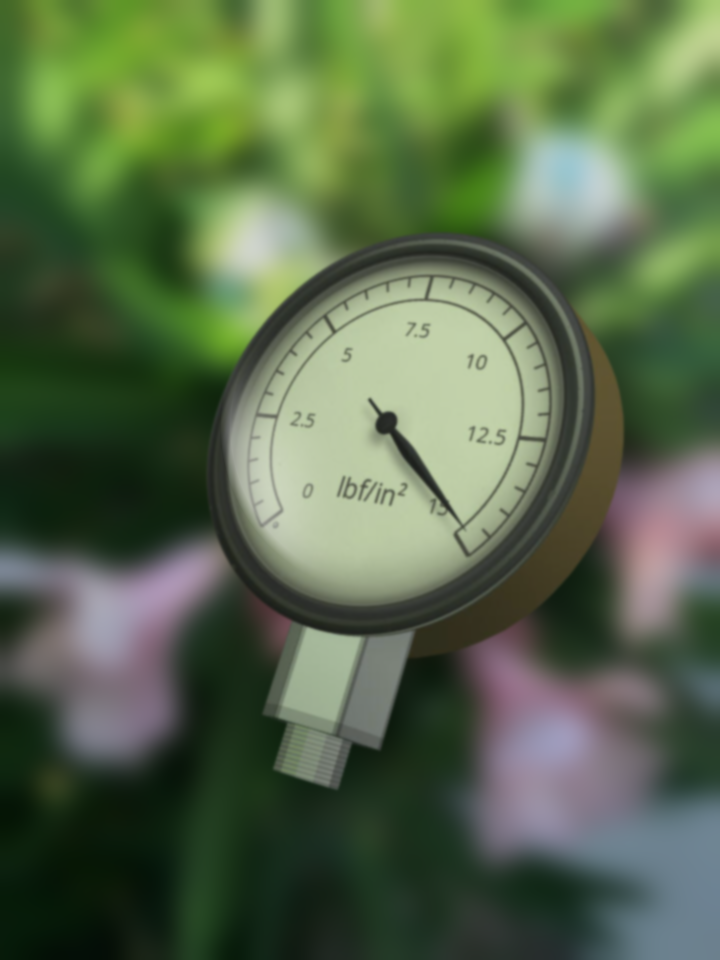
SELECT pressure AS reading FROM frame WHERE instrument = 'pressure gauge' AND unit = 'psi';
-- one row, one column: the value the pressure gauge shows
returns 14.75 psi
